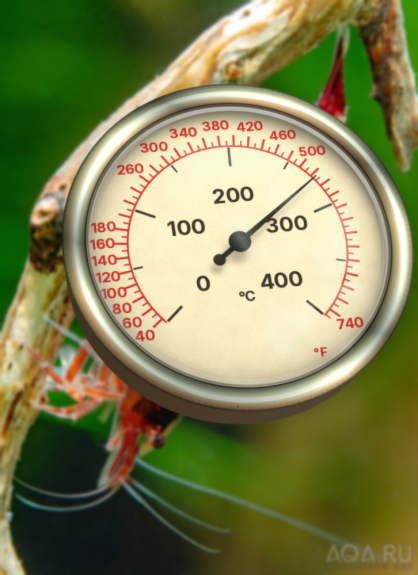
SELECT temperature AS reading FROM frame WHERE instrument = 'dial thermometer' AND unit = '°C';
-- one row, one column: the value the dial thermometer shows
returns 275 °C
